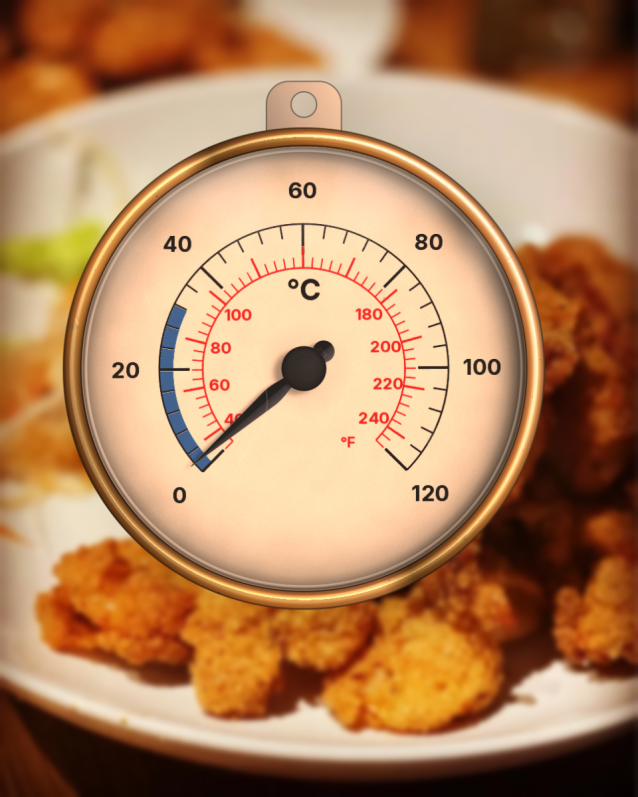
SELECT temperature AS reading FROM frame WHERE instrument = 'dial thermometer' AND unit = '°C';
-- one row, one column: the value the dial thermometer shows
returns 2 °C
